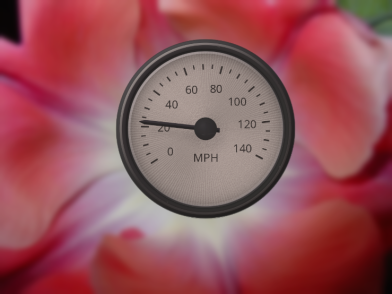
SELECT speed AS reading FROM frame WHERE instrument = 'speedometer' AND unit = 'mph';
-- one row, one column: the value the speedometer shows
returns 22.5 mph
